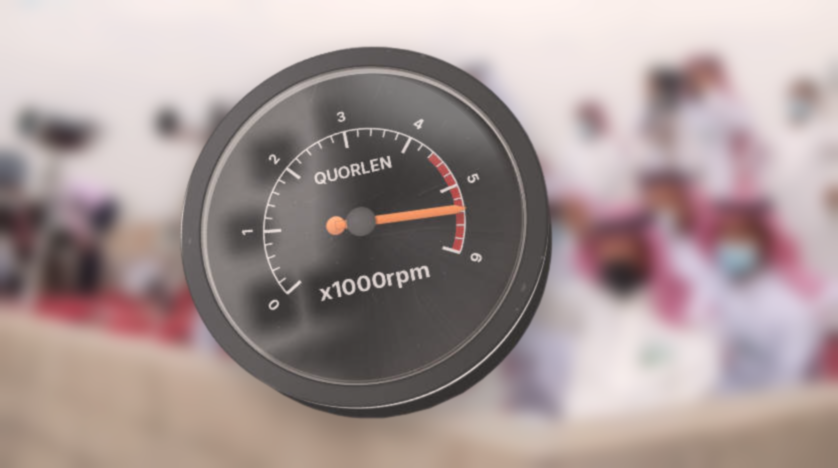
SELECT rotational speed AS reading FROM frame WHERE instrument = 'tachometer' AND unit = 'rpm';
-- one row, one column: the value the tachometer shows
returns 5400 rpm
